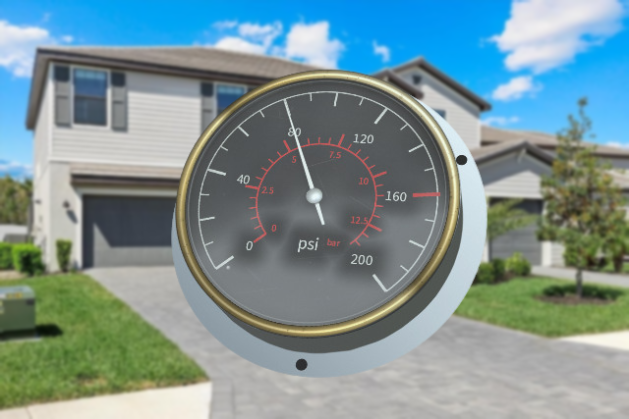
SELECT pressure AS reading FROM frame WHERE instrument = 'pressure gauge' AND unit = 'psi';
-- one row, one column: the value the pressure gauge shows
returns 80 psi
